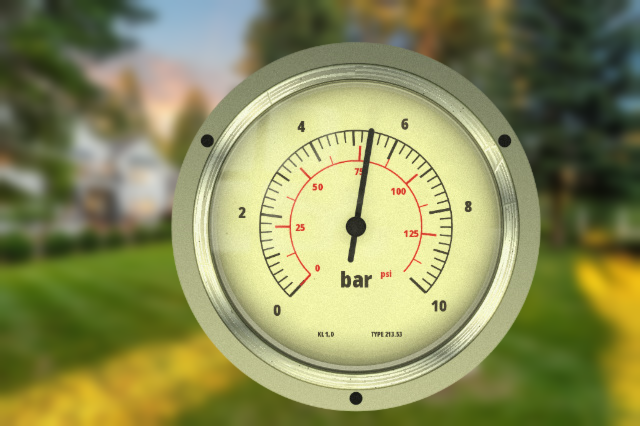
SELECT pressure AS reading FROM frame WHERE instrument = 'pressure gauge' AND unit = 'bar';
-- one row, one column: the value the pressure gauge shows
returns 5.4 bar
